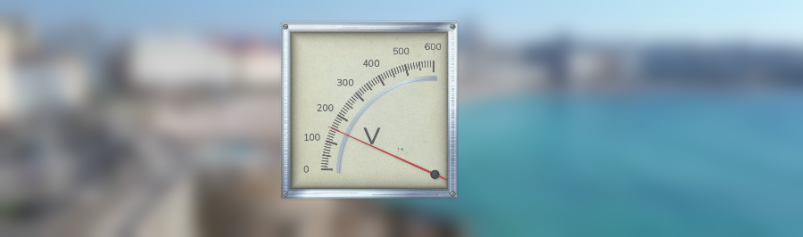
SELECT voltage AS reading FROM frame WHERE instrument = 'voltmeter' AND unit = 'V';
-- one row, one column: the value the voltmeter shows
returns 150 V
